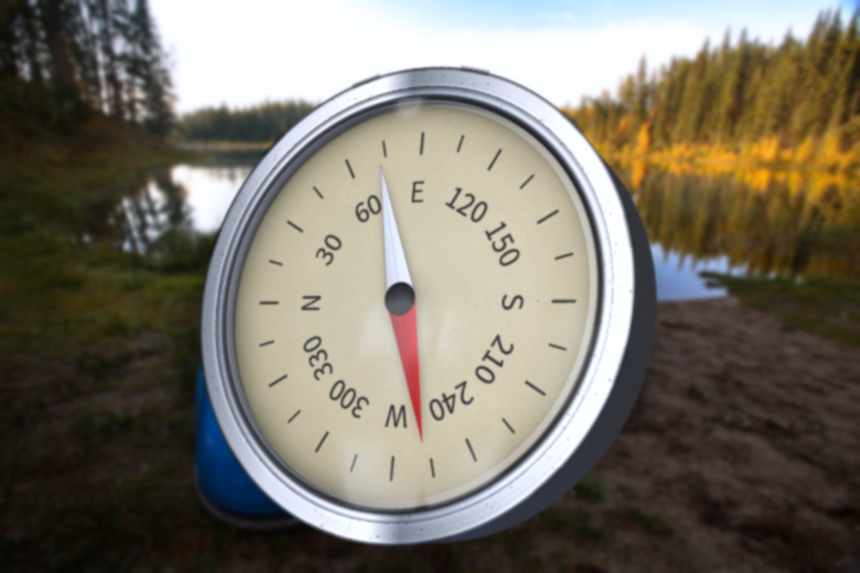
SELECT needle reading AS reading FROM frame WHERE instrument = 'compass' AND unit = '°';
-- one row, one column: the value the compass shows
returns 255 °
